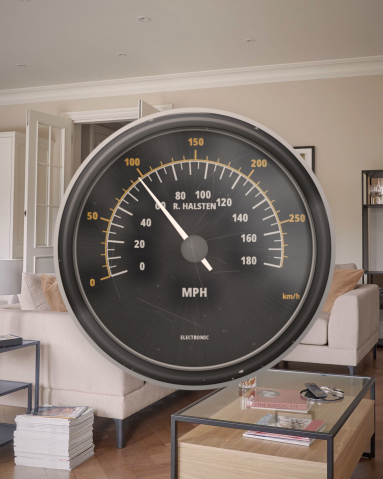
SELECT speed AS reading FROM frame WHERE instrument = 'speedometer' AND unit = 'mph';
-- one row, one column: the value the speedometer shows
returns 60 mph
